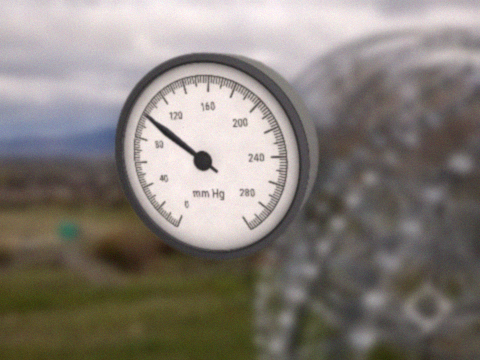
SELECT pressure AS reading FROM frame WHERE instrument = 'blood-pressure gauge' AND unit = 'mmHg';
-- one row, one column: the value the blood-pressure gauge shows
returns 100 mmHg
